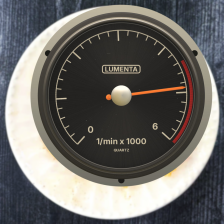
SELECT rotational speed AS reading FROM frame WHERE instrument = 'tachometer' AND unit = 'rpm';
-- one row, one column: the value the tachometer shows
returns 4900 rpm
